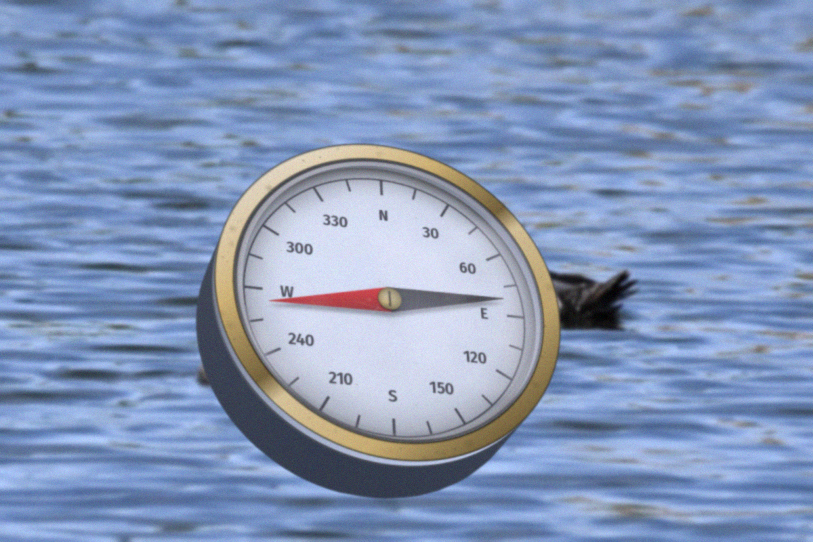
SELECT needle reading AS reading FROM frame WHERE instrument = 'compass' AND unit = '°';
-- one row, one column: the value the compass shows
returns 262.5 °
